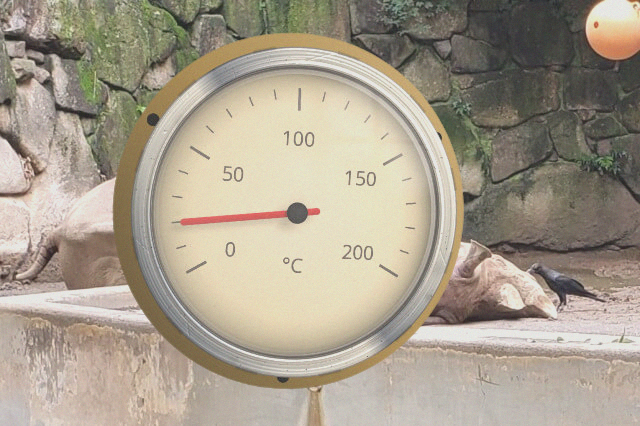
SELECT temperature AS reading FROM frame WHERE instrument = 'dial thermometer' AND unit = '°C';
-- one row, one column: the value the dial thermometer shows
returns 20 °C
